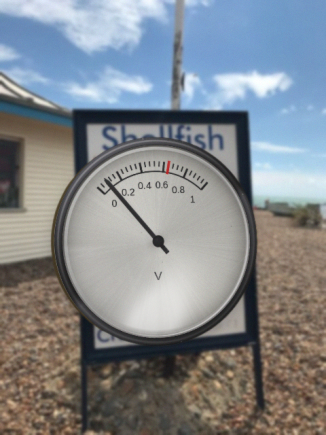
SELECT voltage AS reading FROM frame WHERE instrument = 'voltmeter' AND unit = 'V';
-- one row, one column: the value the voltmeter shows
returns 0.08 V
